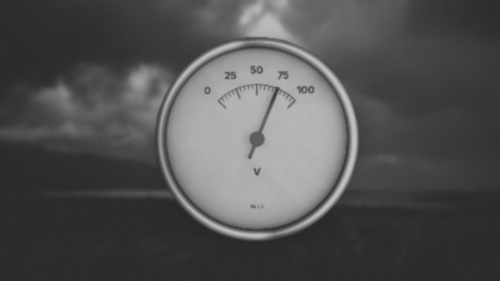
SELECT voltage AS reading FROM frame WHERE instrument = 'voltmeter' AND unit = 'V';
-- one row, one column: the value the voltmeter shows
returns 75 V
